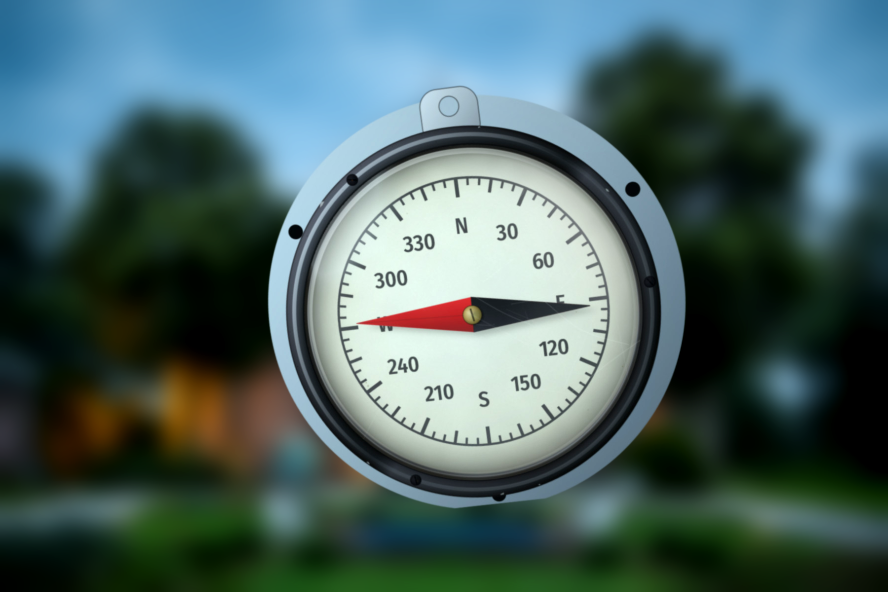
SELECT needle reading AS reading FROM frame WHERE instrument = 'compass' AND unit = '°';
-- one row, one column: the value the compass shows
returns 272.5 °
